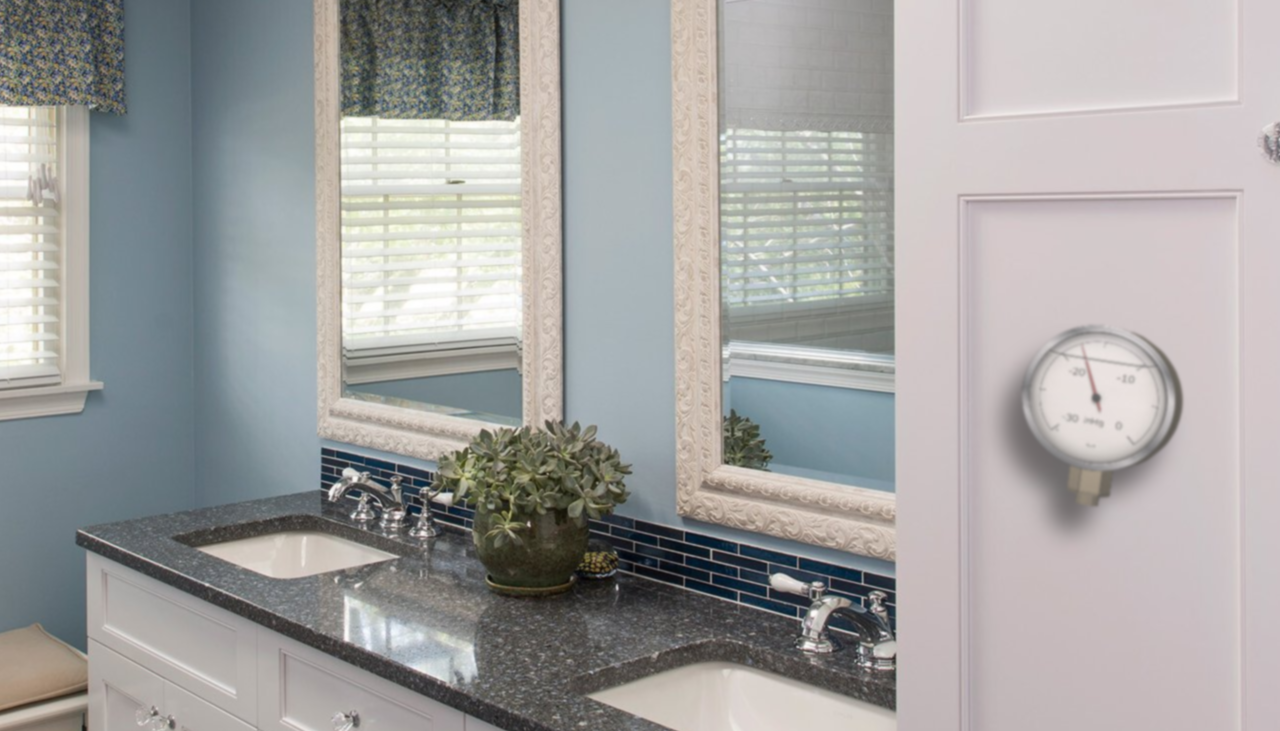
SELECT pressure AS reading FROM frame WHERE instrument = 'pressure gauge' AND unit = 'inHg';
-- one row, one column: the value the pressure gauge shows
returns -17.5 inHg
